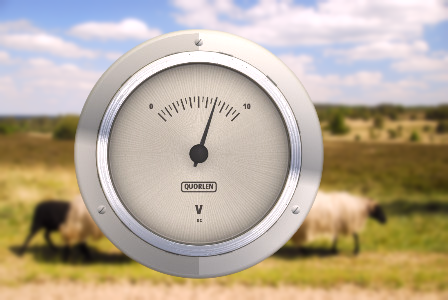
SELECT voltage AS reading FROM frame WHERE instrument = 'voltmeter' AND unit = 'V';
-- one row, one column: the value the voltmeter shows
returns 7 V
